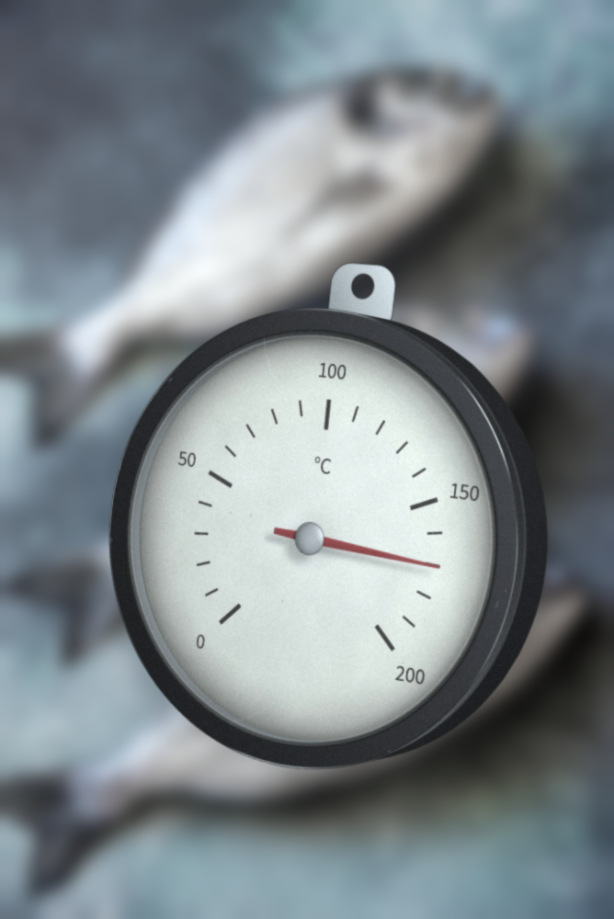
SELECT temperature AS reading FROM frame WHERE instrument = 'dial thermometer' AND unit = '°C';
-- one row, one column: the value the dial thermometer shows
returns 170 °C
